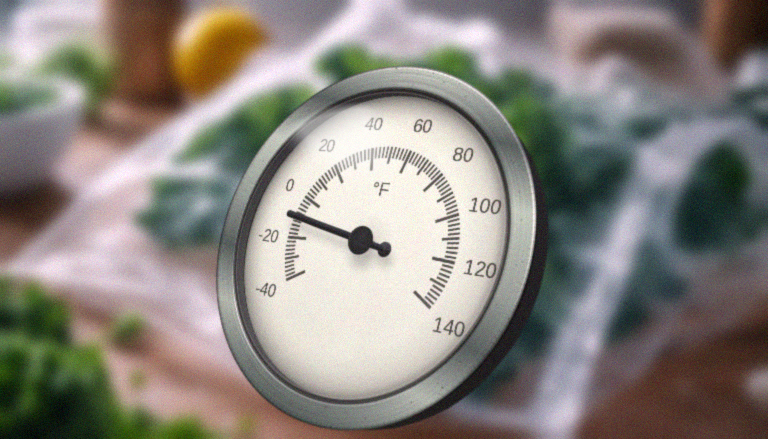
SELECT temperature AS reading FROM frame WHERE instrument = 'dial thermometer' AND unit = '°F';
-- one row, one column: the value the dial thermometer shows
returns -10 °F
